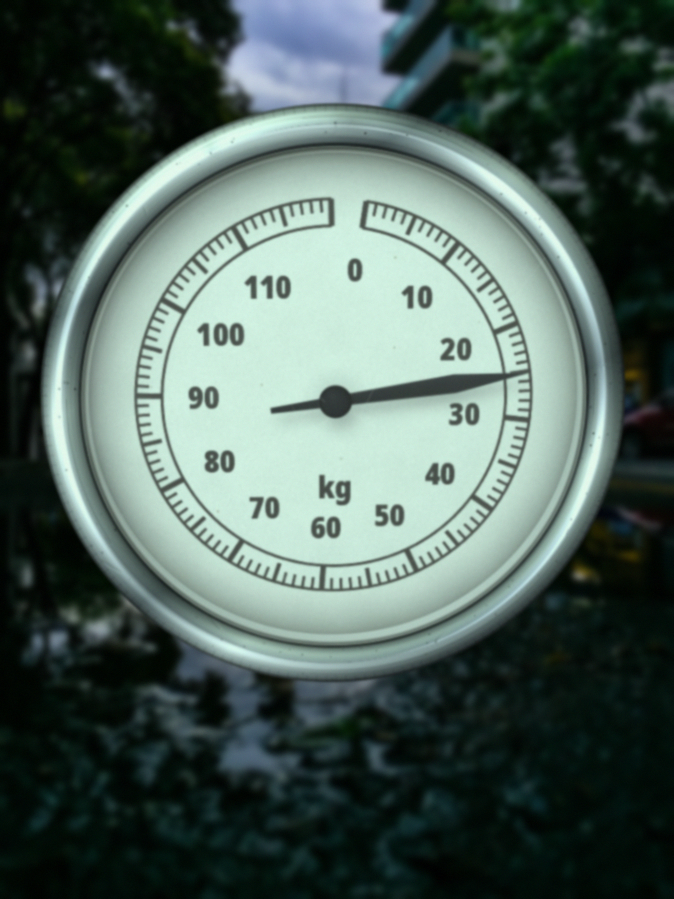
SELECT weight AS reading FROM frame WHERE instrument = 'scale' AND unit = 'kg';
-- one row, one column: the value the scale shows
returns 25 kg
